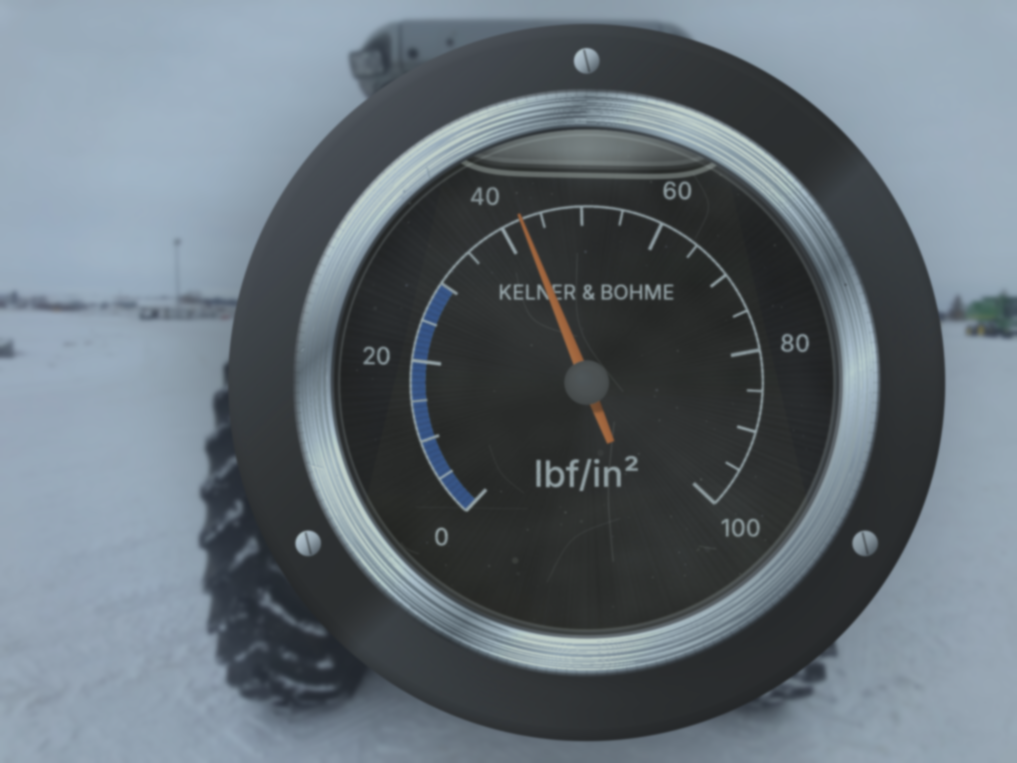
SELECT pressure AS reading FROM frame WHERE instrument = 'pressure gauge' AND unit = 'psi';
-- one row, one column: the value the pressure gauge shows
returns 42.5 psi
